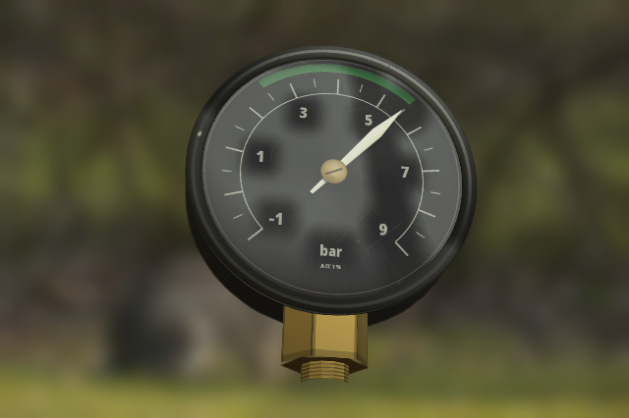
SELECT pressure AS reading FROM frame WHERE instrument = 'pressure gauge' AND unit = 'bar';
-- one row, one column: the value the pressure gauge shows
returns 5.5 bar
